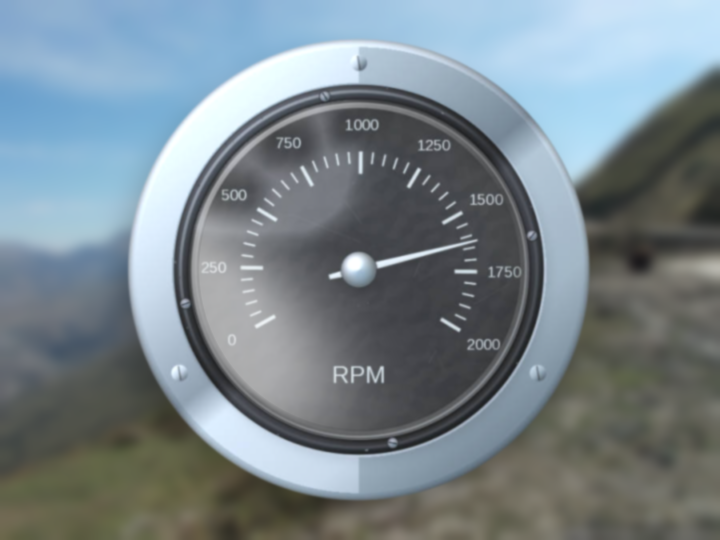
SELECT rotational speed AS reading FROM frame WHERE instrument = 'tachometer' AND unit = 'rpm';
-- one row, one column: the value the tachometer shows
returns 1625 rpm
